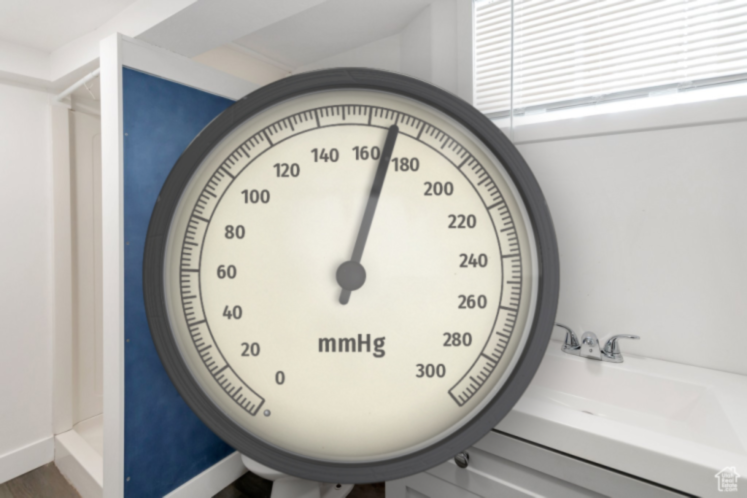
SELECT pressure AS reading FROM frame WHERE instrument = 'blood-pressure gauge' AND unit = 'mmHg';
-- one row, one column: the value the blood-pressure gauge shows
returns 170 mmHg
